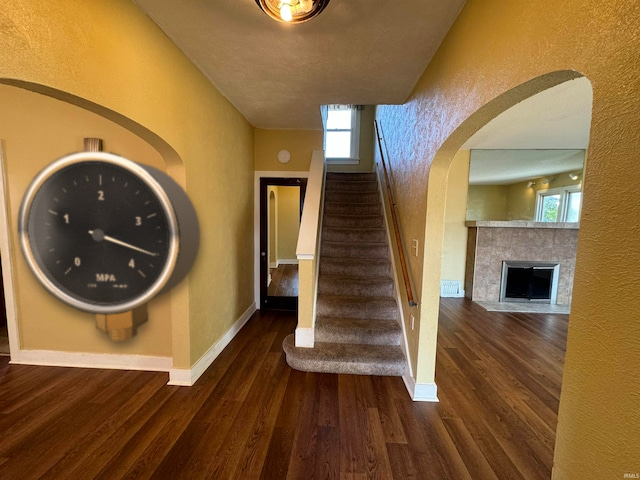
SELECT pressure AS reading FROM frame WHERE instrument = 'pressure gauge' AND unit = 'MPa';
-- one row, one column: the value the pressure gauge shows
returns 3.6 MPa
